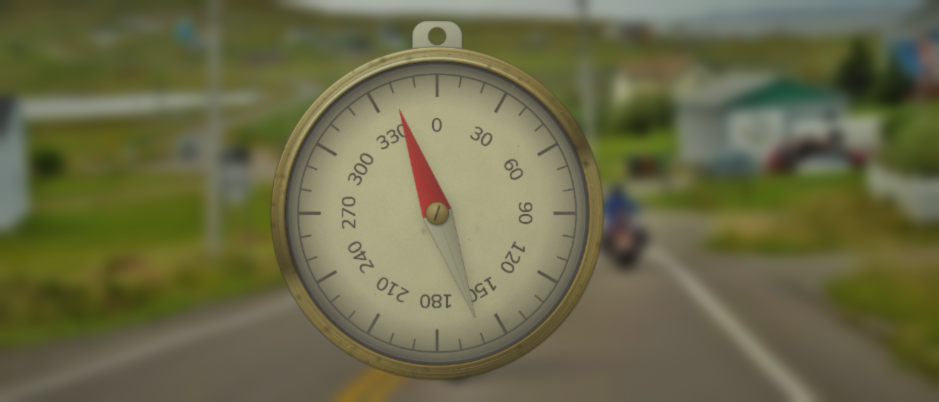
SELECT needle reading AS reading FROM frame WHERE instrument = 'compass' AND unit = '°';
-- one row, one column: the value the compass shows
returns 340 °
